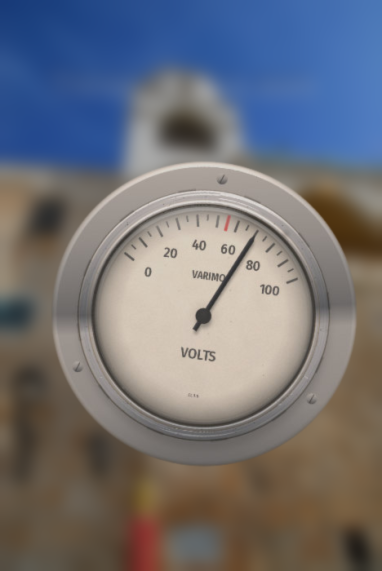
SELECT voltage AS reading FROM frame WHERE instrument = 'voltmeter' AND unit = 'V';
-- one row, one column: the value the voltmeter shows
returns 70 V
